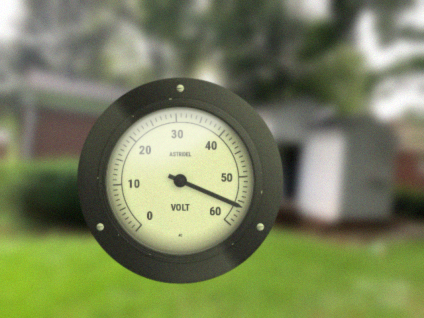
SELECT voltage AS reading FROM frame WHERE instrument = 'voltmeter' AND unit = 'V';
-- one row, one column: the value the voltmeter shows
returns 56 V
